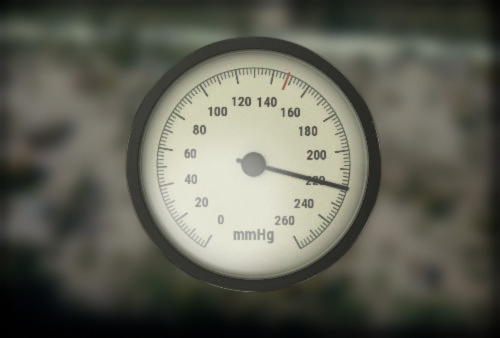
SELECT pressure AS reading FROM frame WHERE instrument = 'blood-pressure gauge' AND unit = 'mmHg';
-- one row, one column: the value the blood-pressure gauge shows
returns 220 mmHg
